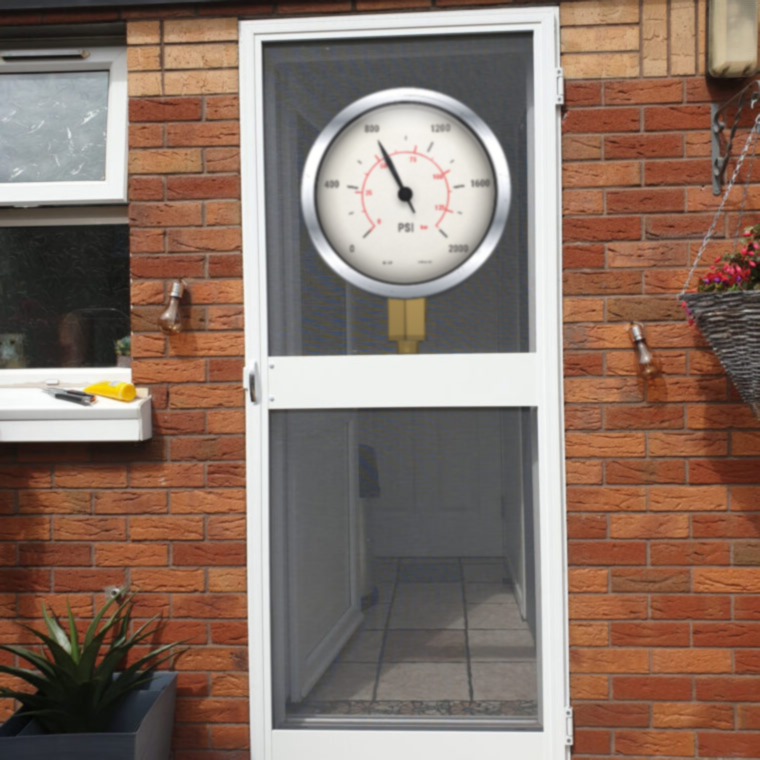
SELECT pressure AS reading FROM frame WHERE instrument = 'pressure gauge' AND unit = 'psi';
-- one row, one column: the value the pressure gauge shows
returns 800 psi
